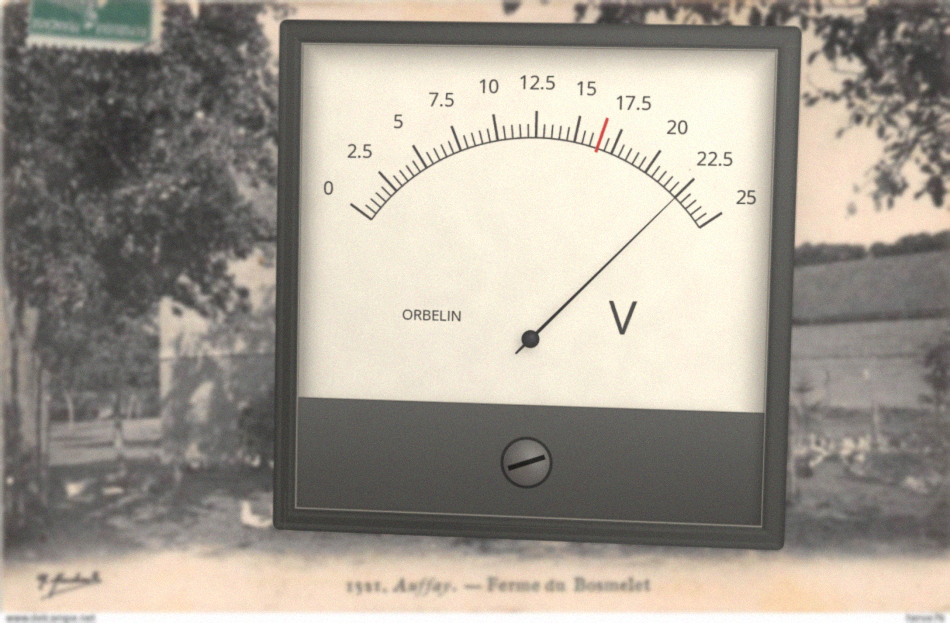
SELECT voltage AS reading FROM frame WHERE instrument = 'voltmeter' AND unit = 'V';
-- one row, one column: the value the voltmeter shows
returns 22.5 V
